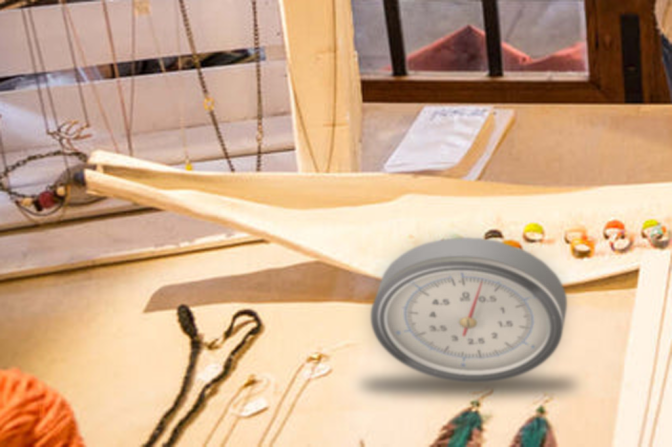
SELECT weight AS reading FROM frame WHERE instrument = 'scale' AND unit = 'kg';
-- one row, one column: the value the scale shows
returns 0.25 kg
